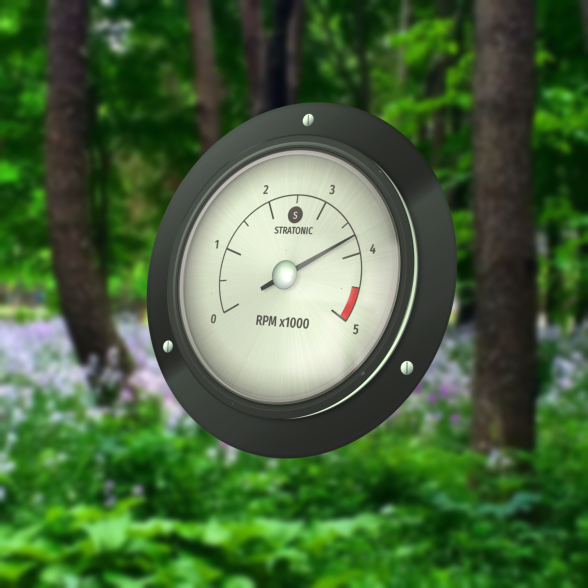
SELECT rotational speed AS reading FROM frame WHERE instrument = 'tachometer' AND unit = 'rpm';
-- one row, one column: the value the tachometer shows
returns 3750 rpm
